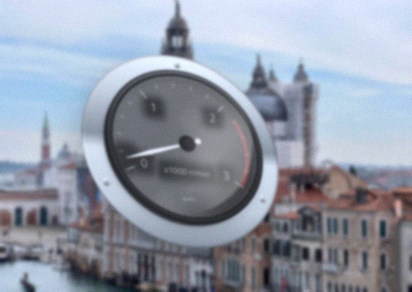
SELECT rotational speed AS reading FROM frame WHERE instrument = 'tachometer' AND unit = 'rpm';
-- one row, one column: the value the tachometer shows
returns 100 rpm
